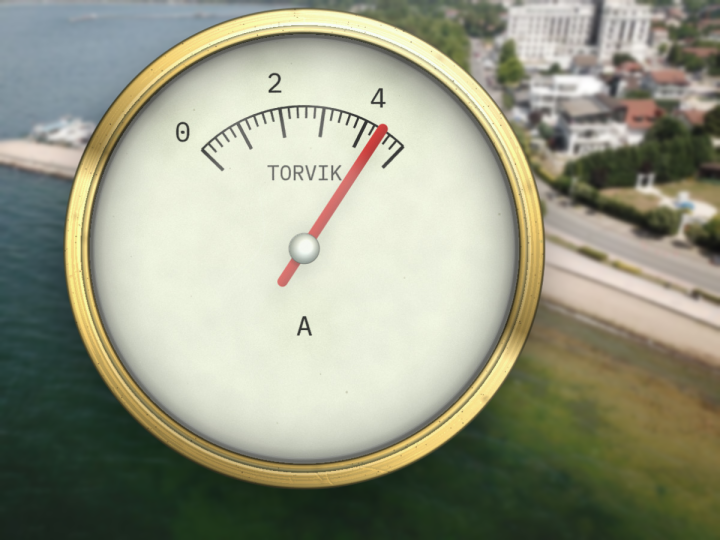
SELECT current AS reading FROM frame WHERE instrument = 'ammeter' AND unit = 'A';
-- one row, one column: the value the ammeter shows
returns 4.4 A
